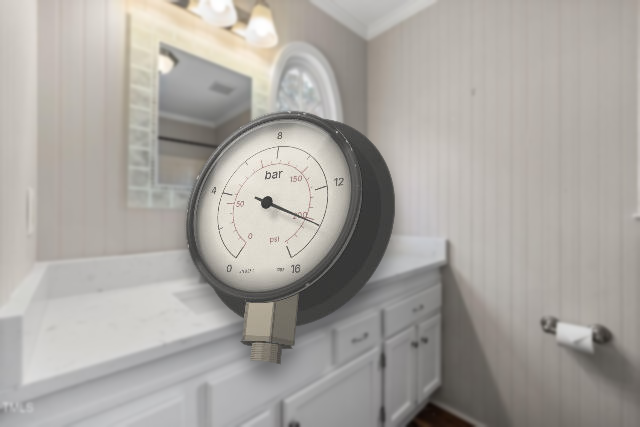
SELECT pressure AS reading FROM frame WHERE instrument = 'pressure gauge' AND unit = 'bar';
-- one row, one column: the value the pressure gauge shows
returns 14 bar
